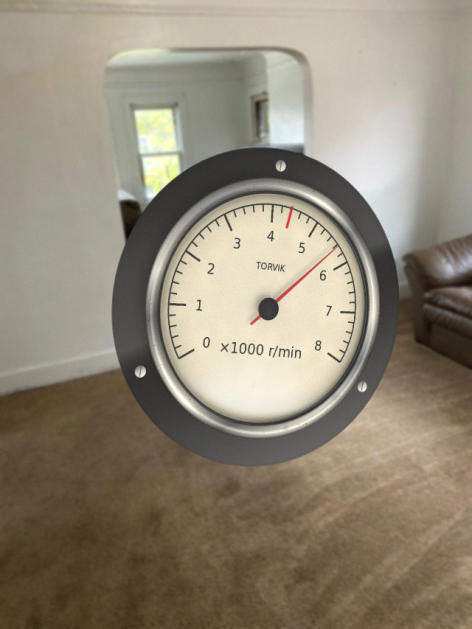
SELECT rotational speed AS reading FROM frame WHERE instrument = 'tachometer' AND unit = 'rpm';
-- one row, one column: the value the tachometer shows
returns 5600 rpm
